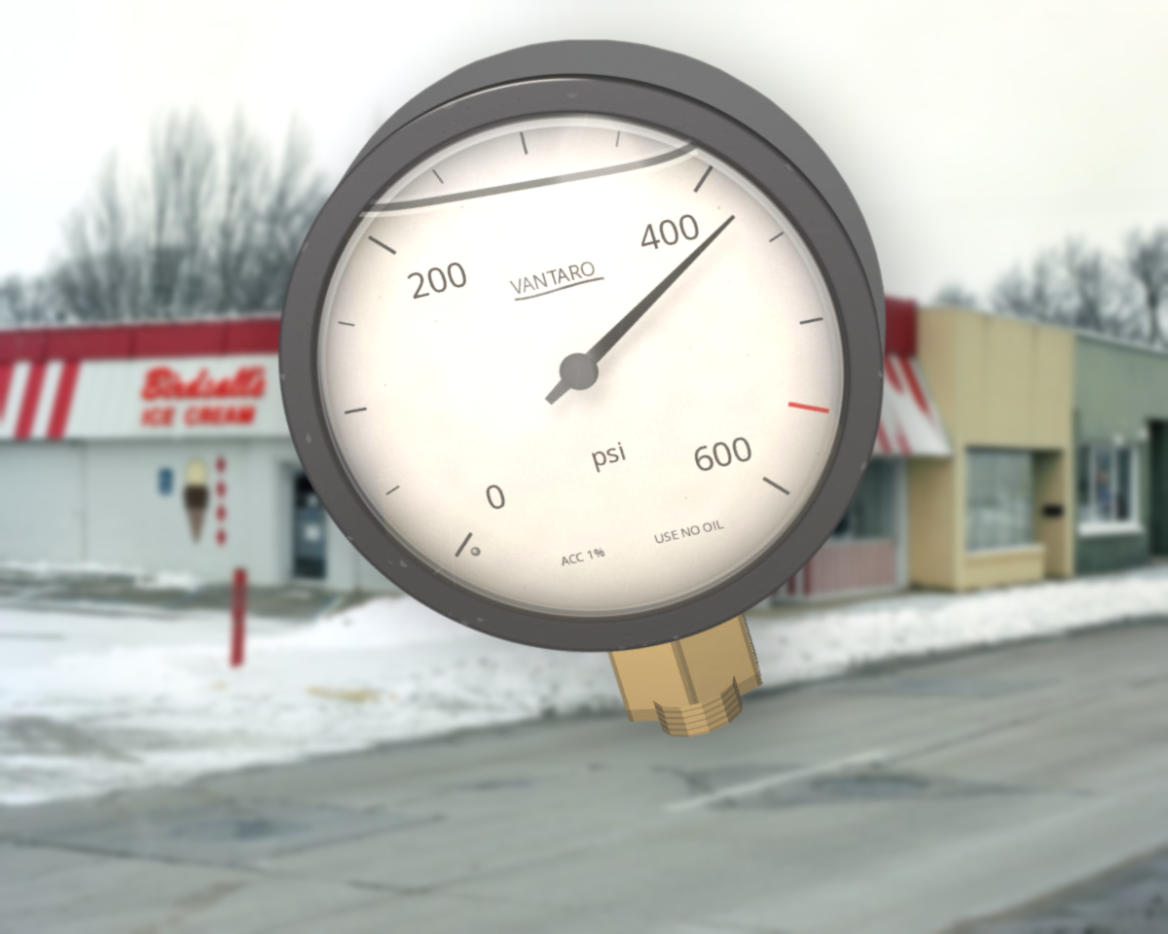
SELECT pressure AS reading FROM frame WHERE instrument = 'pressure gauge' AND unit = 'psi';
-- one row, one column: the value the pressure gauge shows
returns 425 psi
